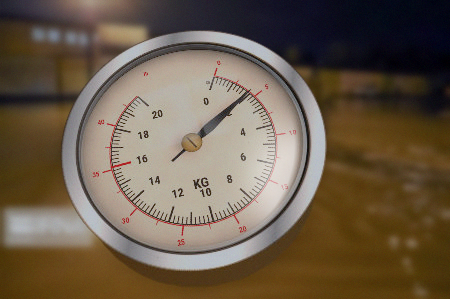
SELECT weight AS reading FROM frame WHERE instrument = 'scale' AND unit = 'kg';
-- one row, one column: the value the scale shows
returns 2 kg
